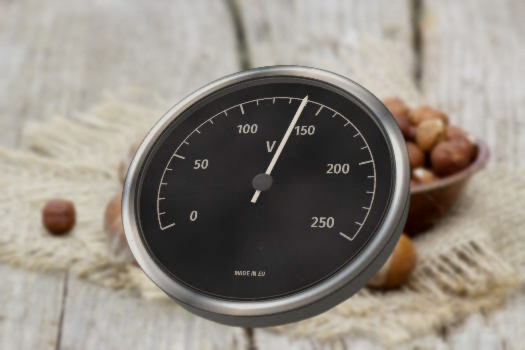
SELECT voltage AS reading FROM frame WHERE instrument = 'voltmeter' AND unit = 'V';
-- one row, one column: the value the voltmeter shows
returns 140 V
